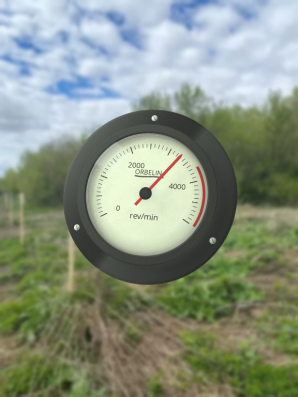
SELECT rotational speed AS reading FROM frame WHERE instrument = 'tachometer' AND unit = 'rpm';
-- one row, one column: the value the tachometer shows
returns 3300 rpm
